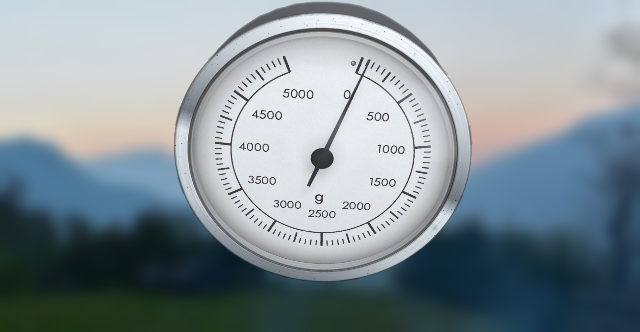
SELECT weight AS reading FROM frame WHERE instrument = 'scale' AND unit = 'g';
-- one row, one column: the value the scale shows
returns 50 g
